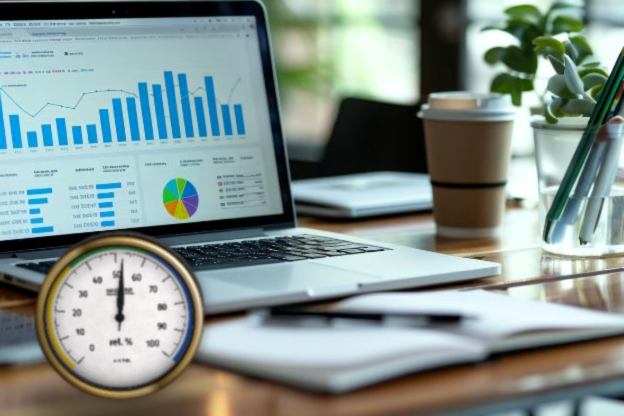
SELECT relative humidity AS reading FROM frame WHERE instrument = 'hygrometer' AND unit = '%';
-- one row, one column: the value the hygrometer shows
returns 52.5 %
